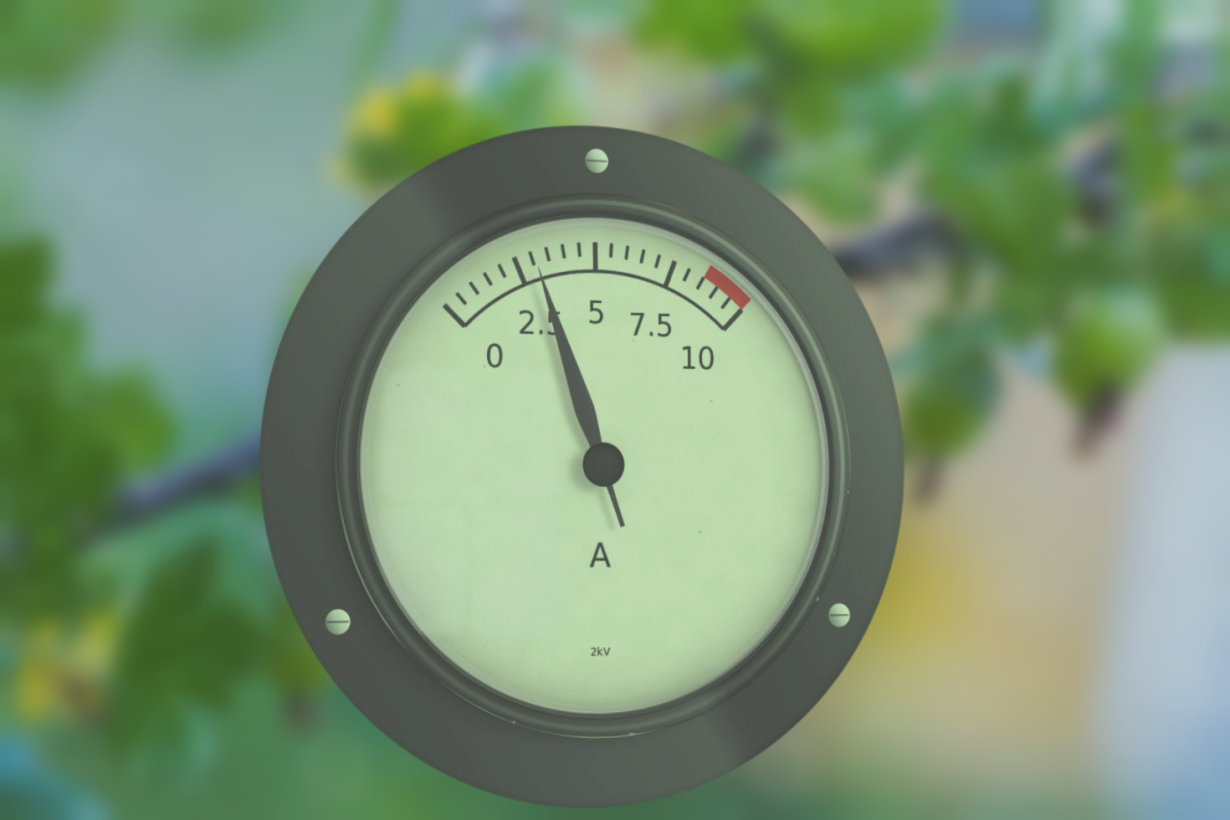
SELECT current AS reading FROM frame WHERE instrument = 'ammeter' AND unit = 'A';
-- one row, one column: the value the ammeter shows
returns 3 A
